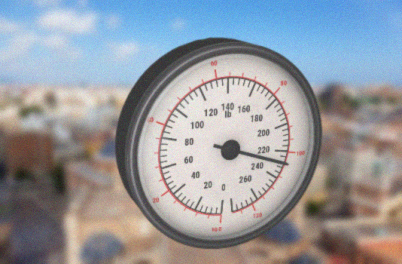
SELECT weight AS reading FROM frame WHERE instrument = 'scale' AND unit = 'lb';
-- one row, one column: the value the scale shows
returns 228 lb
